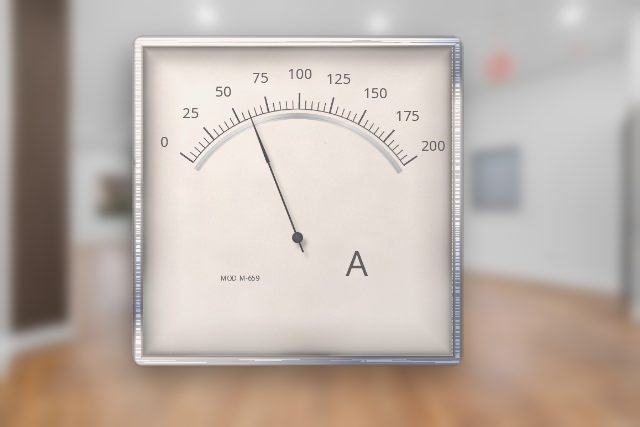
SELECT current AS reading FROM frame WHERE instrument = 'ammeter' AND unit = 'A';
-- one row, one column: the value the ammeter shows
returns 60 A
